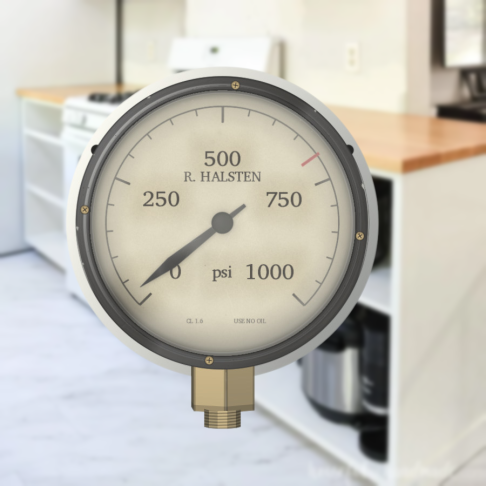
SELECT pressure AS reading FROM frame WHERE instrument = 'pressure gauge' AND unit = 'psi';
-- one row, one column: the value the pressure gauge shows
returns 25 psi
